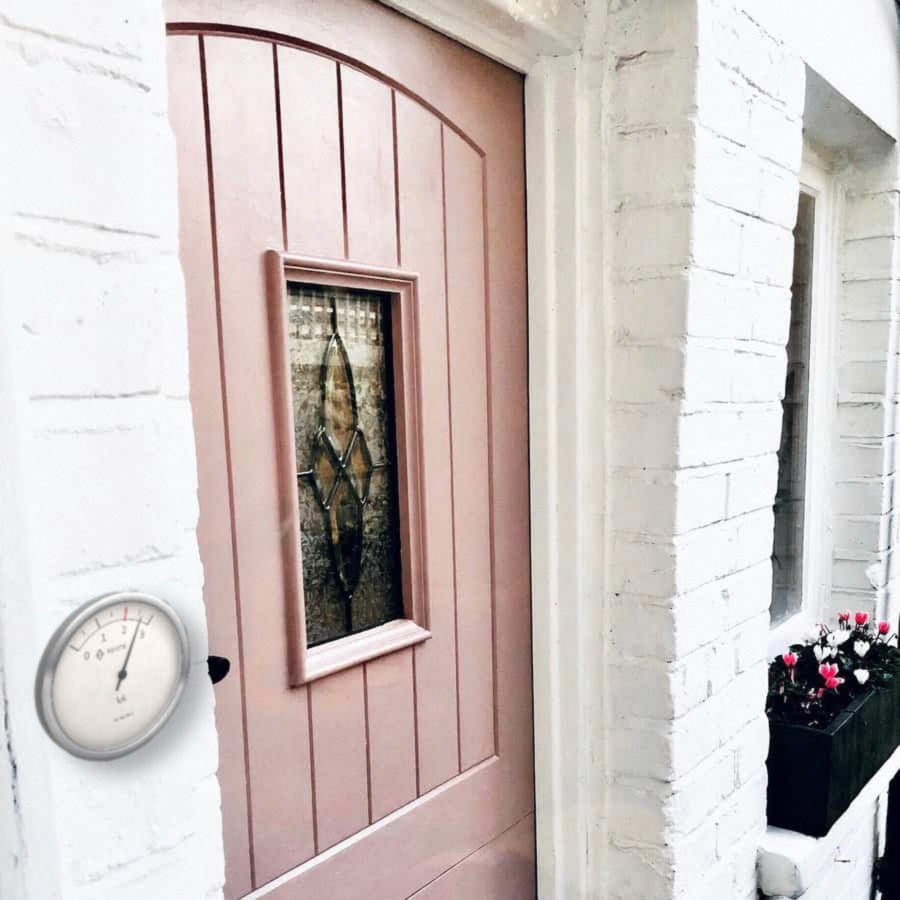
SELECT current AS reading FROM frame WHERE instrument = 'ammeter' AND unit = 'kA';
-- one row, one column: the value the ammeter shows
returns 2.5 kA
